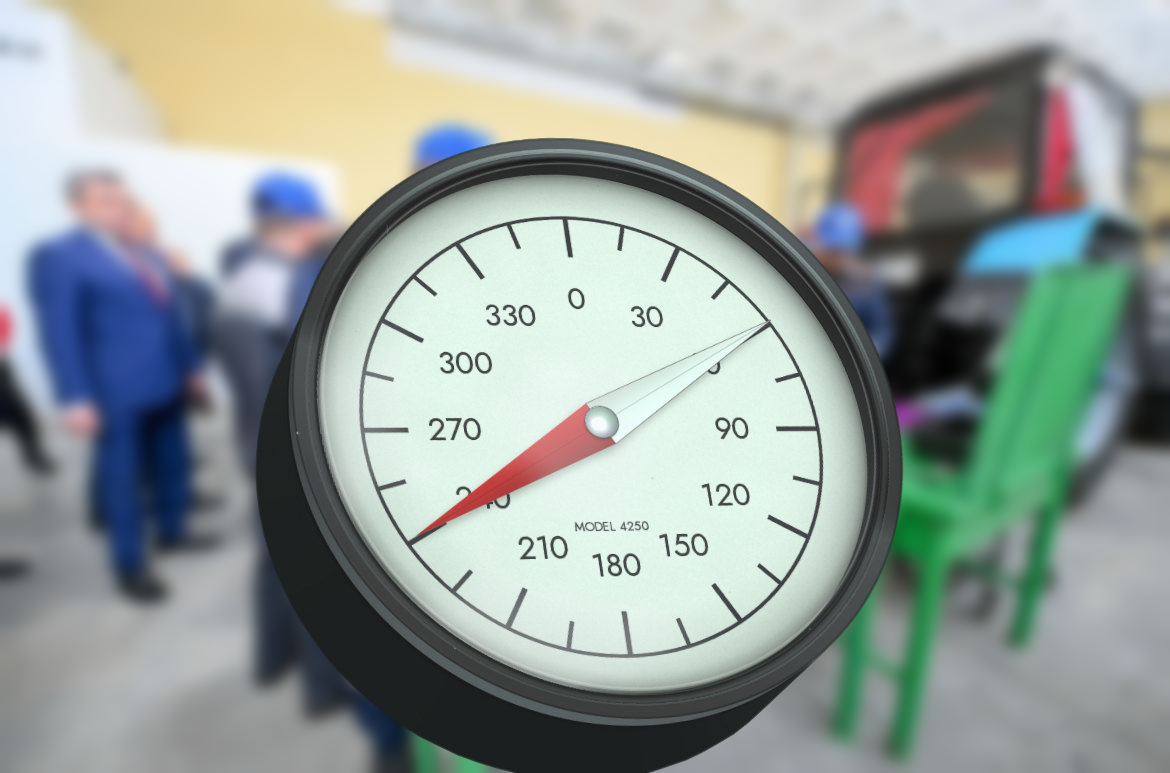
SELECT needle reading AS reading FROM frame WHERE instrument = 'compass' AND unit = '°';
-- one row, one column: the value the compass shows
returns 240 °
